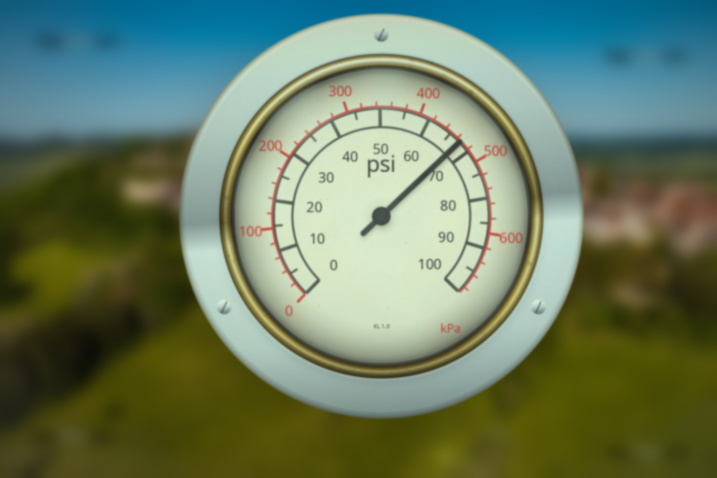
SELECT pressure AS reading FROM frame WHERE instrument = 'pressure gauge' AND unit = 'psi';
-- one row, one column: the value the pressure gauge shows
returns 67.5 psi
